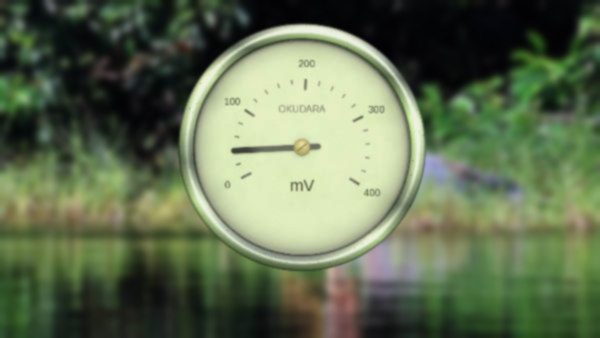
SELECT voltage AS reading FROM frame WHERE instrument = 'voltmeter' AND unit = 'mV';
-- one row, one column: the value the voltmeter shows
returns 40 mV
